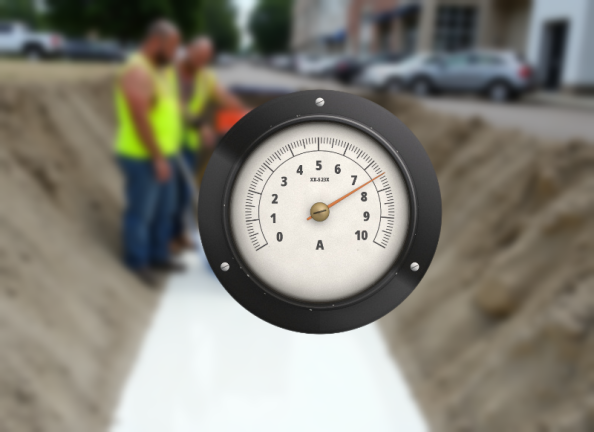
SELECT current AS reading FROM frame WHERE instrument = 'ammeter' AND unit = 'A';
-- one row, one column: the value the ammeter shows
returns 7.5 A
